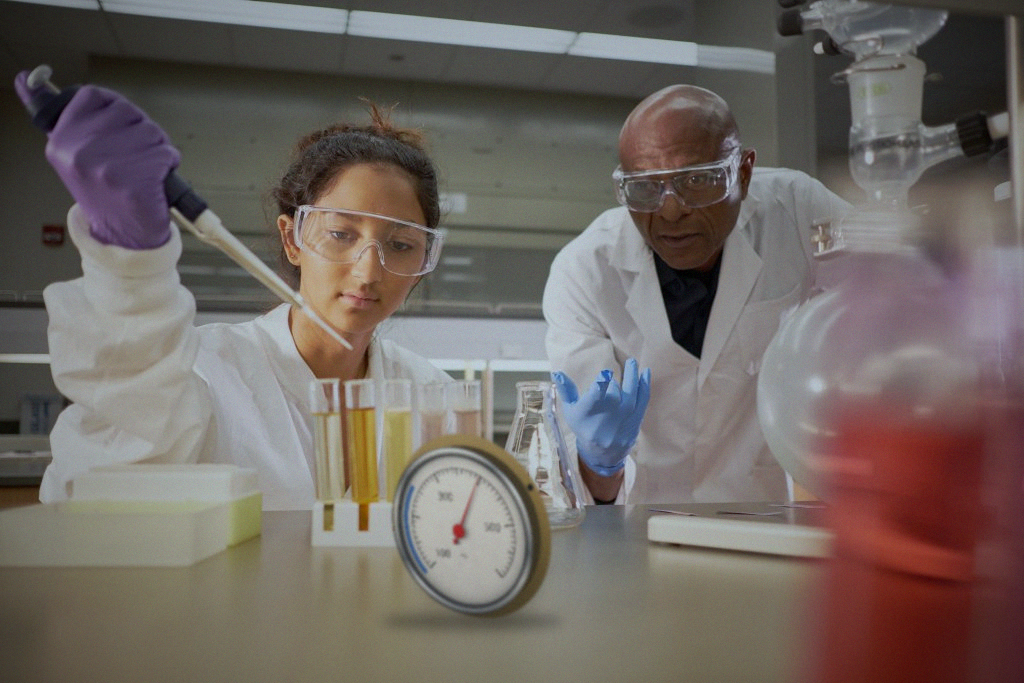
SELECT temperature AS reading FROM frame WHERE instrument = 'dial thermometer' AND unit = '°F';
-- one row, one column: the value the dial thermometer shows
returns 400 °F
